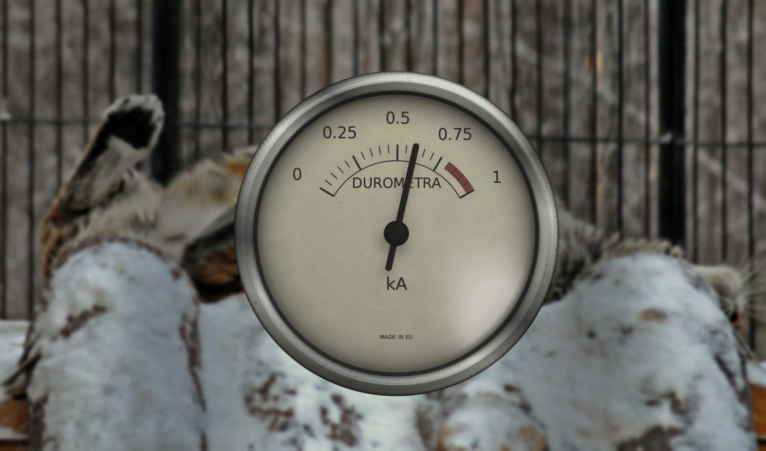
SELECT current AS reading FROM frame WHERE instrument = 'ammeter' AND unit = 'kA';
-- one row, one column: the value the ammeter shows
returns 0.6 kA
